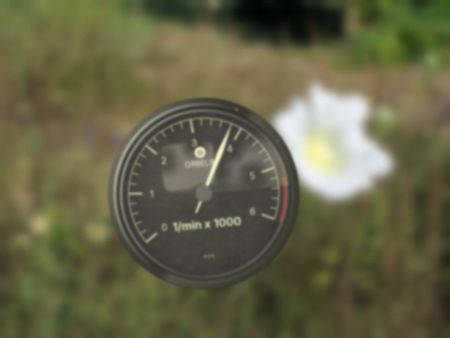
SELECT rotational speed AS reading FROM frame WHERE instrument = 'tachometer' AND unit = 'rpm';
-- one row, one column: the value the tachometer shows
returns 3800 rpm
